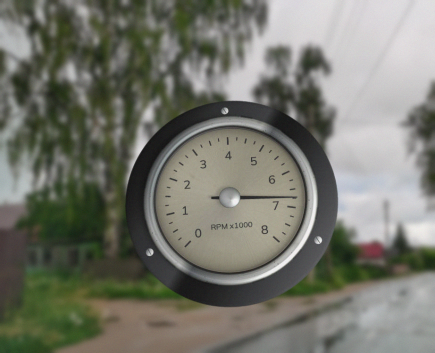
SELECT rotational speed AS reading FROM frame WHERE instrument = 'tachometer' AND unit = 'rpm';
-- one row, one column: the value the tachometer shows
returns 6750 rpm
